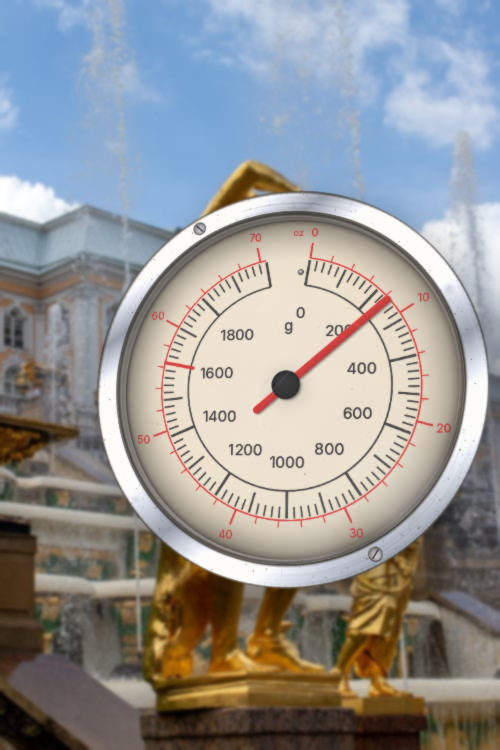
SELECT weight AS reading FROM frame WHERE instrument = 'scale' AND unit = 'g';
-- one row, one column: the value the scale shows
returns 240 g
